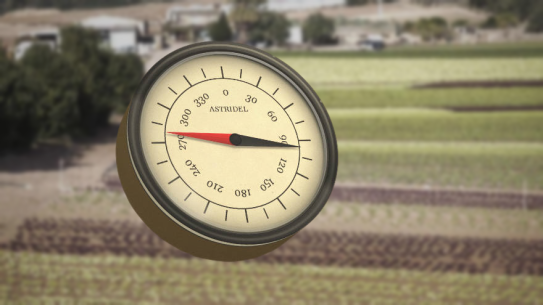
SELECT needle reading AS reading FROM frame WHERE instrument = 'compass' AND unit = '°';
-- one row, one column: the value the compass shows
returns 277.5 °
